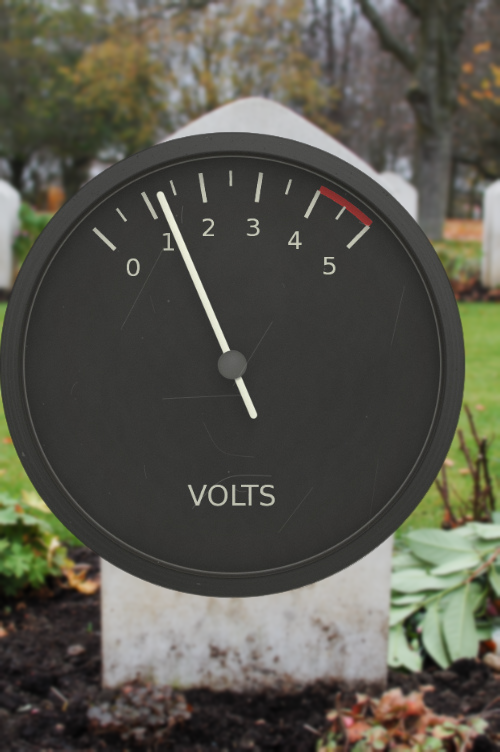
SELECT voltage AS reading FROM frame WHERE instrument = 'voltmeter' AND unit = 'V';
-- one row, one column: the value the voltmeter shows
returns 1.25 V
